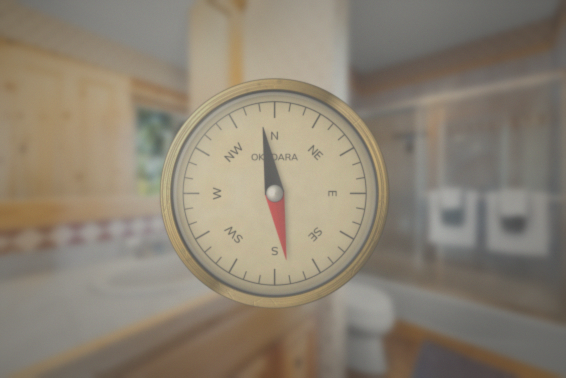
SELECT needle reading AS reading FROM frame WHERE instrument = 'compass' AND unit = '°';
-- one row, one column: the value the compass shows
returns 170 °
